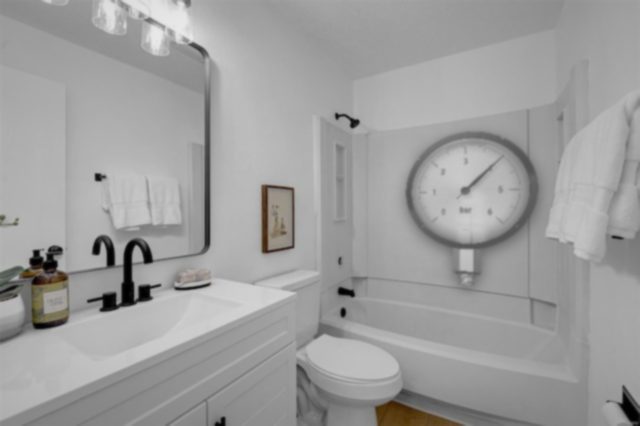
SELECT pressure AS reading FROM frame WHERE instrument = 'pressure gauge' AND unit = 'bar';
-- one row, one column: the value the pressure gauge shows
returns 4 bar
